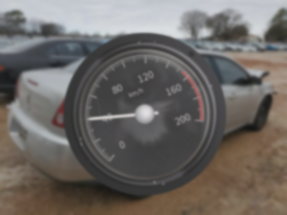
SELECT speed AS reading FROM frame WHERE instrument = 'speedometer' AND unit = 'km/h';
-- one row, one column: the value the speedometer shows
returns 40 km/h
